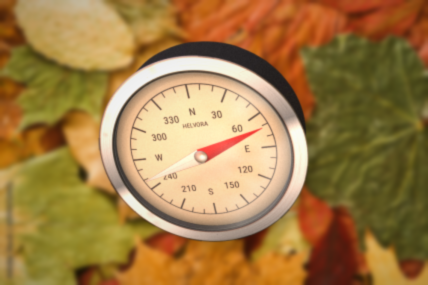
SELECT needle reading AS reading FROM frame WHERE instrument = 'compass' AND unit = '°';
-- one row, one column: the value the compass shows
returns 70 °
